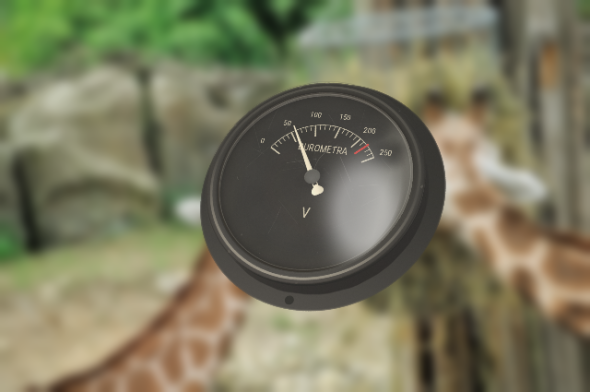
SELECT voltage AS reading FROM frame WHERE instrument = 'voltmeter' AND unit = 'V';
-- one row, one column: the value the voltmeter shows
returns 60 V
